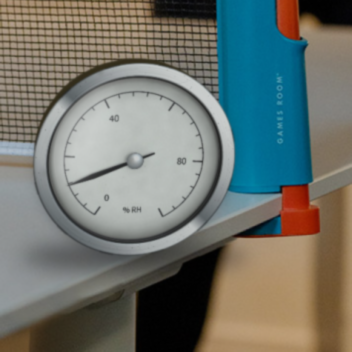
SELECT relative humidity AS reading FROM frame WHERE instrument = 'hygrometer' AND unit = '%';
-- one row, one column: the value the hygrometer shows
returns 12 %
